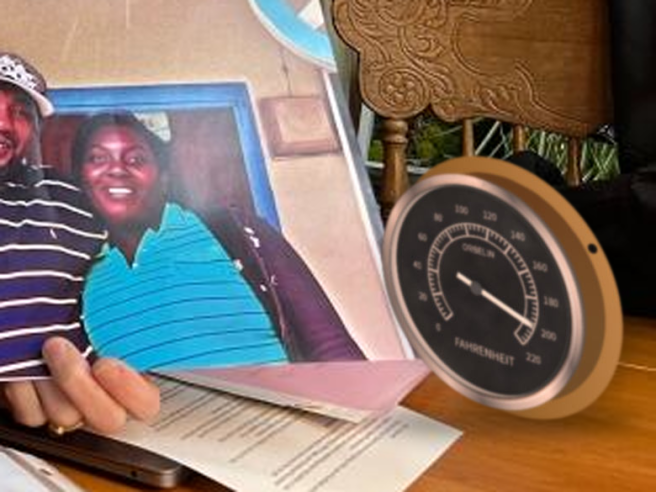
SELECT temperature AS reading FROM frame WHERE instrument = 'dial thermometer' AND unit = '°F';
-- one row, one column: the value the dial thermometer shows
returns 200 °F
